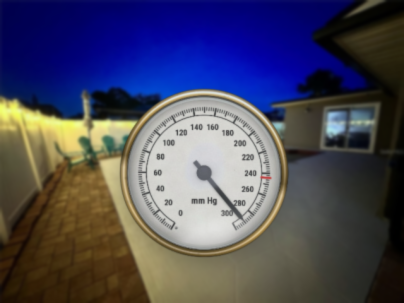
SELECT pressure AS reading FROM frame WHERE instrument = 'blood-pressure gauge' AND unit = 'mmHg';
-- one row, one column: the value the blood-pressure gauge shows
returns 290 mmHg
